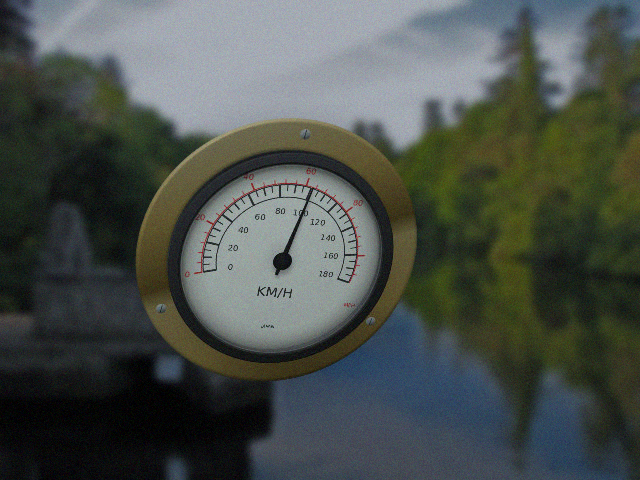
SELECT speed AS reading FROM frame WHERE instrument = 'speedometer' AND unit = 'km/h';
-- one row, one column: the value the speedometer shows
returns 100 km/h
